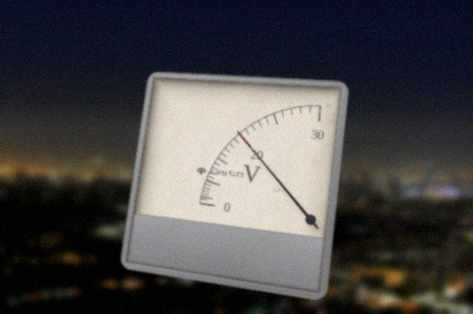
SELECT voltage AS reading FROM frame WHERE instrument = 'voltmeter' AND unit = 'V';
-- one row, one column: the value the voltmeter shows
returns 20 V
